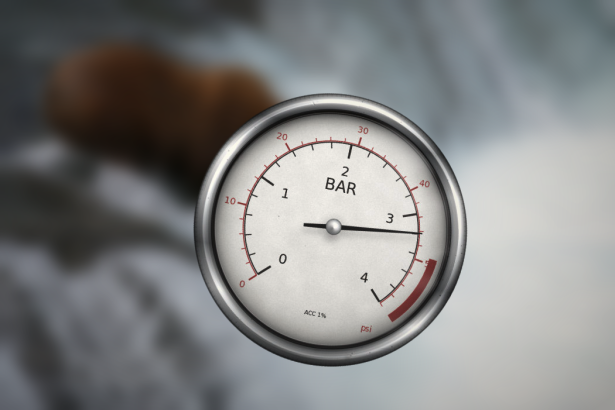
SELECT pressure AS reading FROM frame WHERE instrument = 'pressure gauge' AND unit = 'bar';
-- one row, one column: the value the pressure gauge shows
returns 3.2 bar
